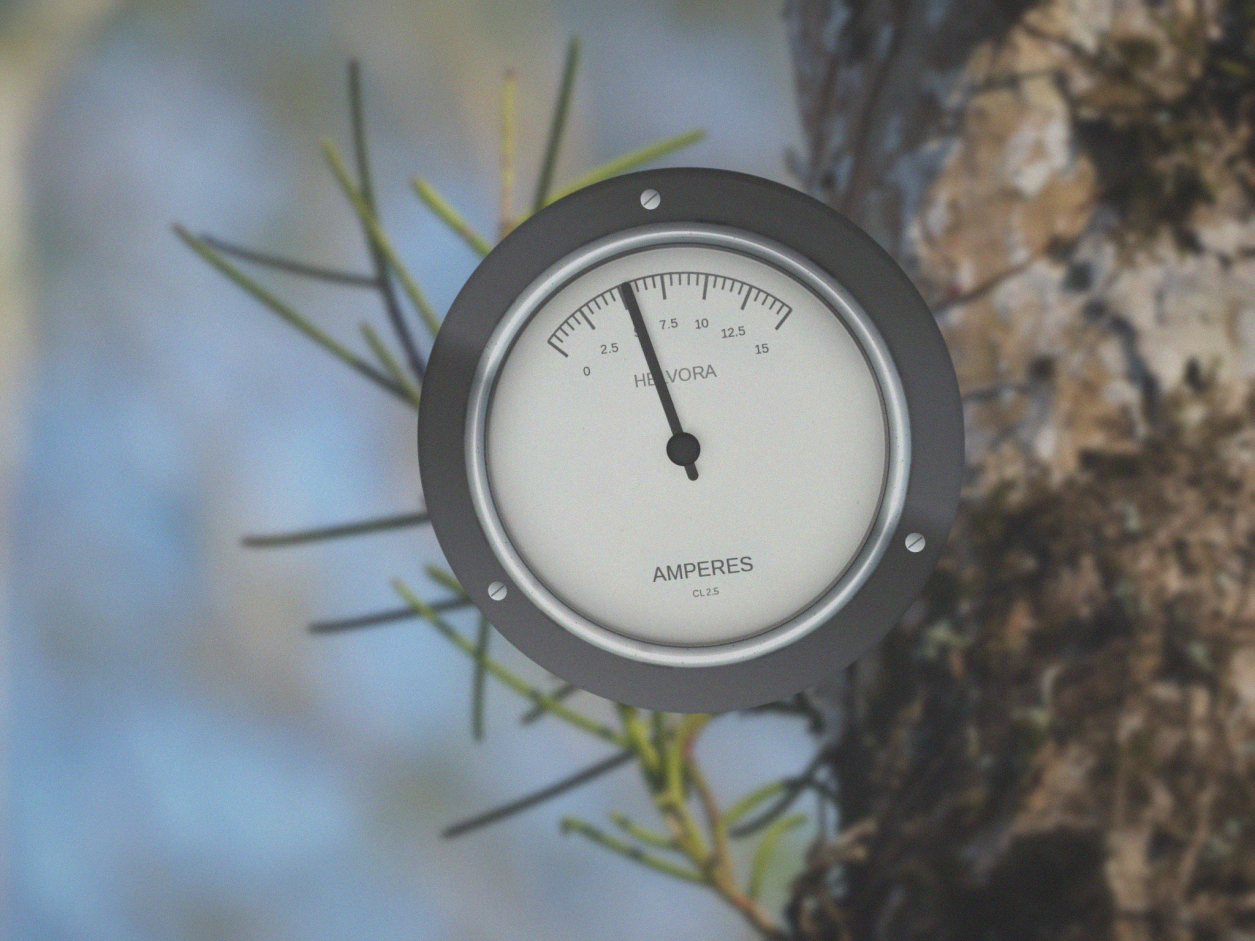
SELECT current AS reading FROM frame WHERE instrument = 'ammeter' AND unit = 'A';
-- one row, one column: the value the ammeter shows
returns 5.5 A
